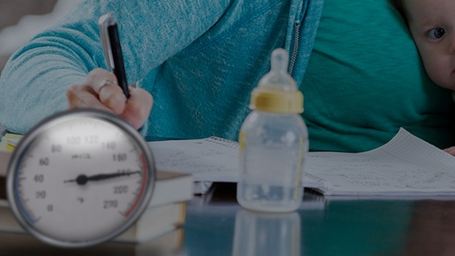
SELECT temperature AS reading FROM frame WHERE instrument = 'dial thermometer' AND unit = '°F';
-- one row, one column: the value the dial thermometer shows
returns 180 °F
